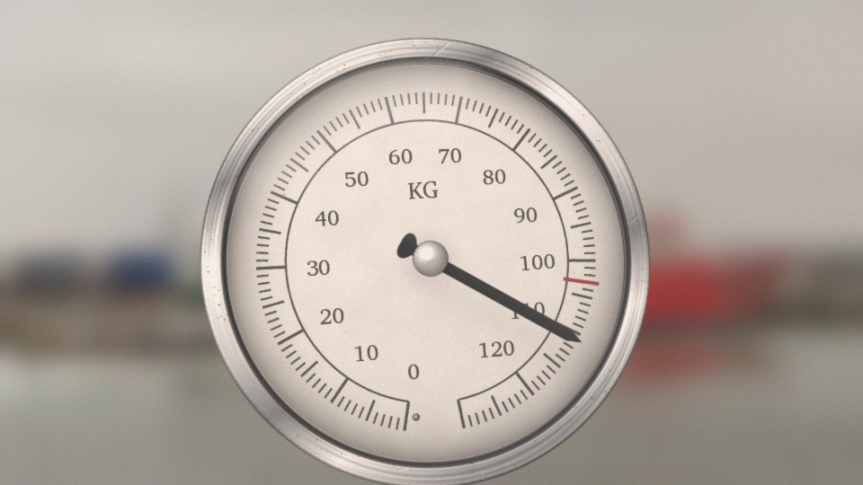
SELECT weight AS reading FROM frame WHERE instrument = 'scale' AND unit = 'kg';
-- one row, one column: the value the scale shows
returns 111 kg
